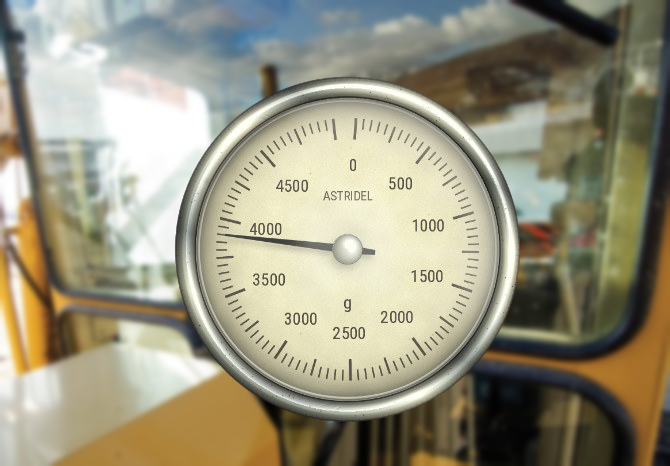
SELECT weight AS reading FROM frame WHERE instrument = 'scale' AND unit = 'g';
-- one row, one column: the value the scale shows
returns 3900 g
